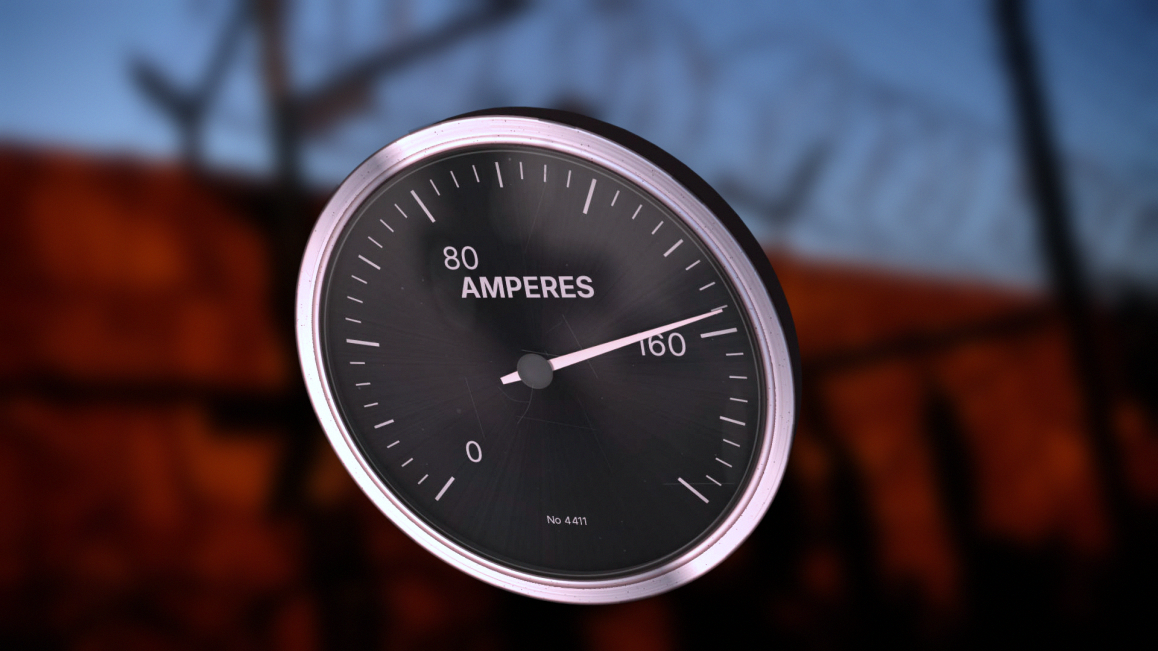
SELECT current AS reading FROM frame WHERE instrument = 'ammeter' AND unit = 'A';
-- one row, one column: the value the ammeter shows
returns 155 A
